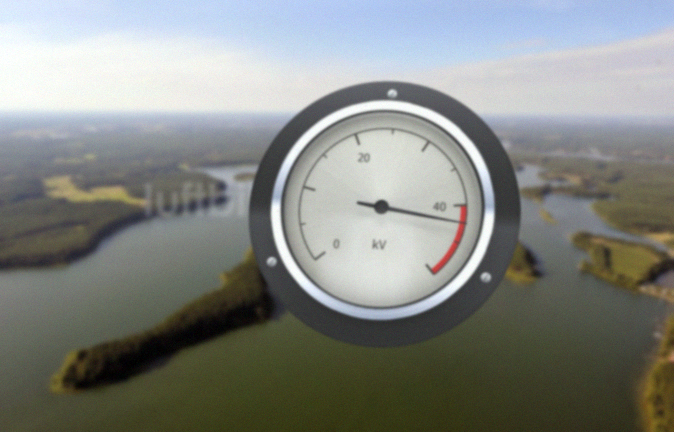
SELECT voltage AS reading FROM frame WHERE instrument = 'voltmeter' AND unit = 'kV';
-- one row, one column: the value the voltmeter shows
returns 42.5 kV
